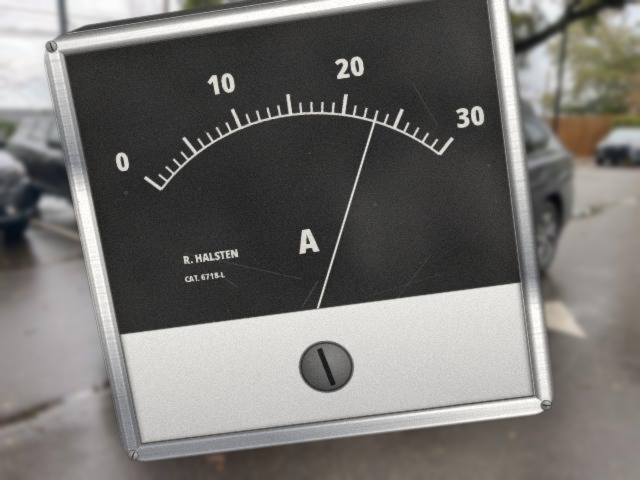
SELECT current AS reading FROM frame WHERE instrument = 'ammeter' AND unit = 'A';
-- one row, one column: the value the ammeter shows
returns 23 A
